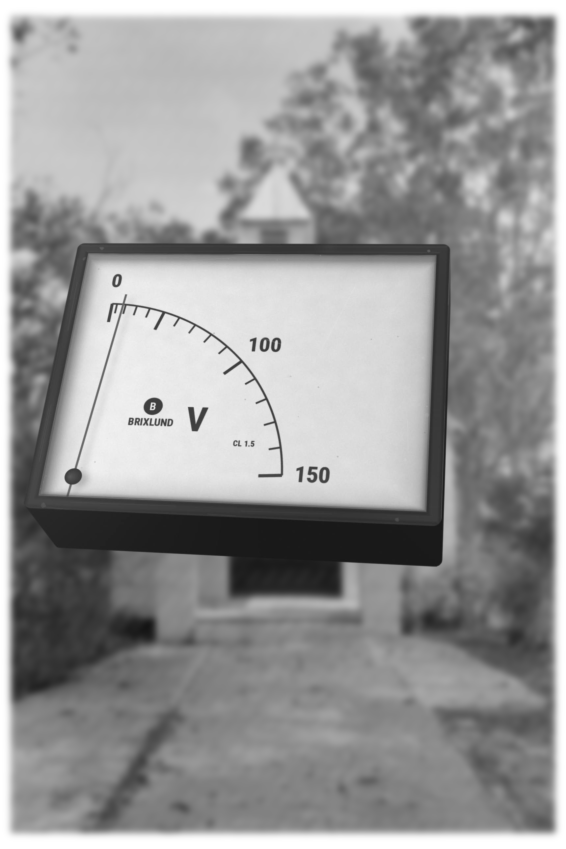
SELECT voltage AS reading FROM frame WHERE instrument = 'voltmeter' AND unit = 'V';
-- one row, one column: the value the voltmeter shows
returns 20 V
